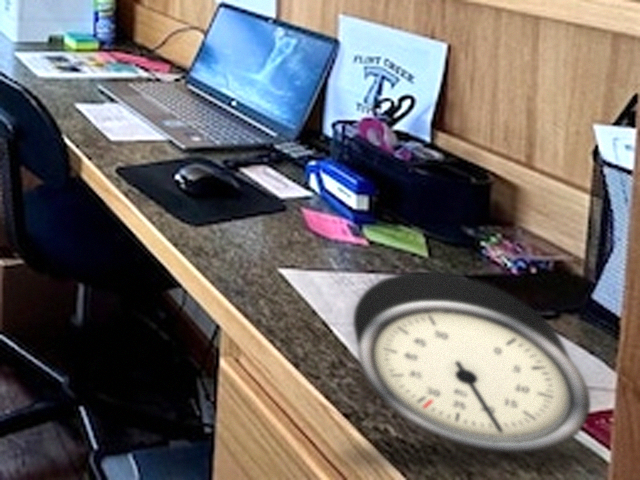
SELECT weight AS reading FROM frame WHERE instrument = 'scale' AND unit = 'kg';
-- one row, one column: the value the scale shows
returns 20 kg
